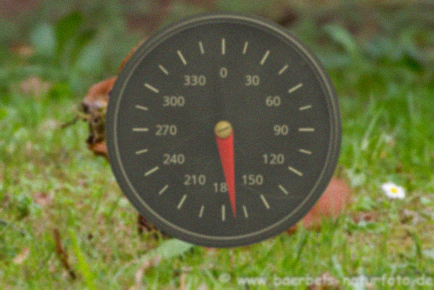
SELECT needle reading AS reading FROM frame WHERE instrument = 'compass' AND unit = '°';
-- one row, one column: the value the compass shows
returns 172.5 °
